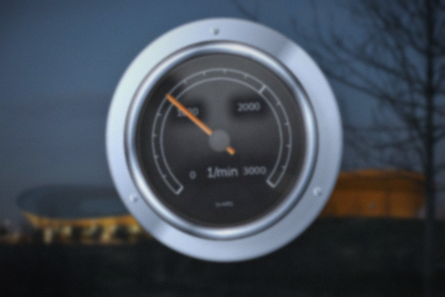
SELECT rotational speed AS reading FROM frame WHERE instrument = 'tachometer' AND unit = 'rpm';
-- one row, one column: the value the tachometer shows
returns 1000 rpm
